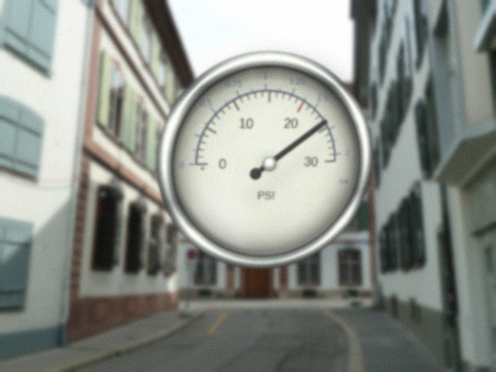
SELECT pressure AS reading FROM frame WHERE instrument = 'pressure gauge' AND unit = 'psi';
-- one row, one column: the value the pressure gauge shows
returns 24 psi
